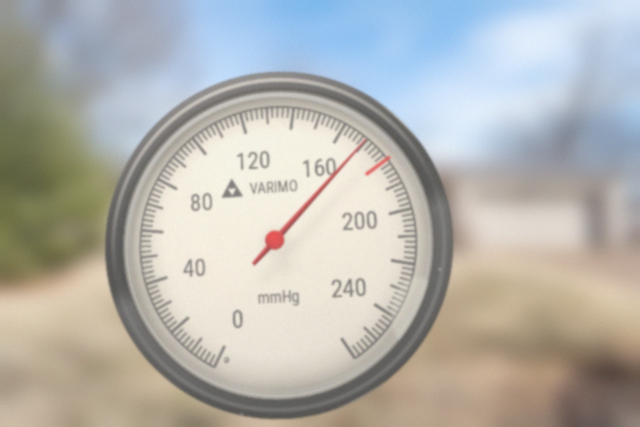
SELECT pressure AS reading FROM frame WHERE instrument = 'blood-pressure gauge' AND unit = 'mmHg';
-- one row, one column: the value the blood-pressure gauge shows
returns 170 mmHg
